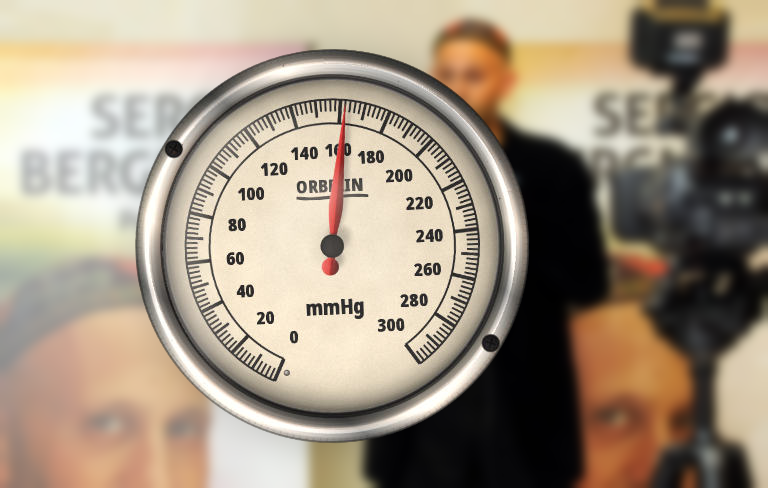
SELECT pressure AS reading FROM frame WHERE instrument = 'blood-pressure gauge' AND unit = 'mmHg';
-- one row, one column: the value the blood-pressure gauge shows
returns 162 mmHg
